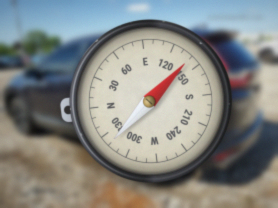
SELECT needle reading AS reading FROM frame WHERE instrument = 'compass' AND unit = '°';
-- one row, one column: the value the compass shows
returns 140 °
